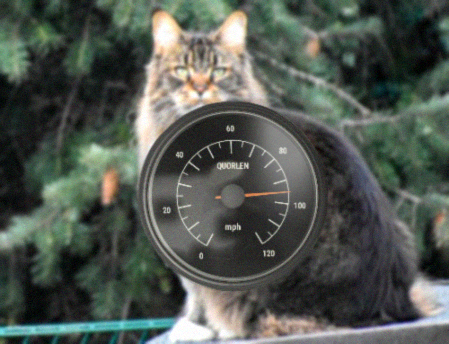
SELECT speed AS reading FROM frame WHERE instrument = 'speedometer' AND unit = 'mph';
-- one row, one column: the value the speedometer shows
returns 95 mph
